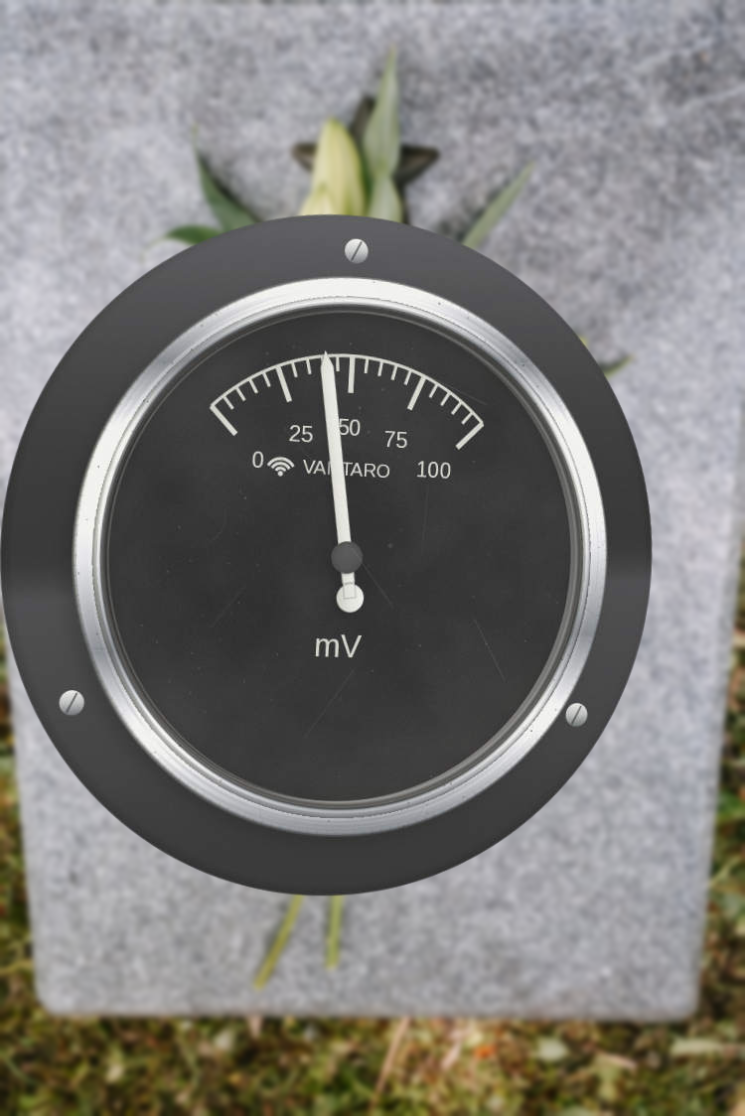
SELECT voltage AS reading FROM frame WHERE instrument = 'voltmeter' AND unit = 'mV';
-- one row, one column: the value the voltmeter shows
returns 40 mV
